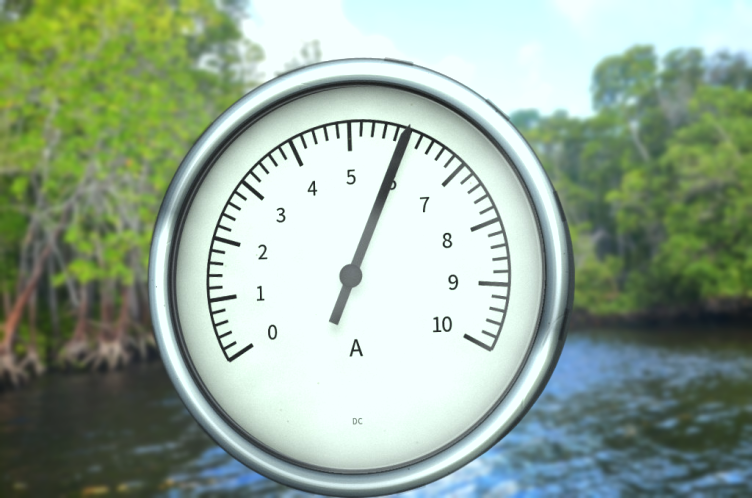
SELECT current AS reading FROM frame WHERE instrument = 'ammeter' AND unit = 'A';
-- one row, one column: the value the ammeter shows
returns 6 A
